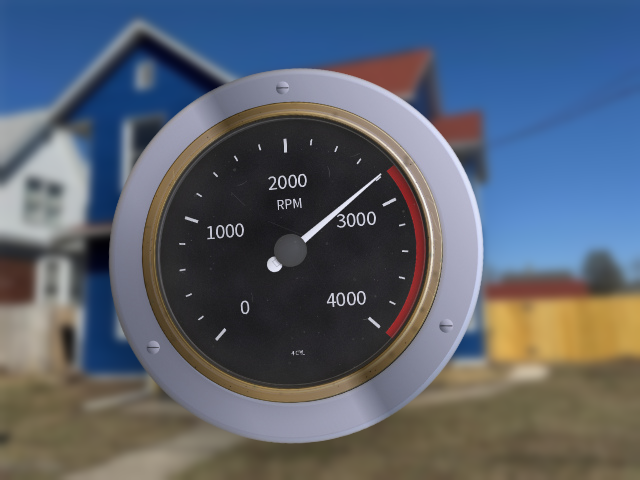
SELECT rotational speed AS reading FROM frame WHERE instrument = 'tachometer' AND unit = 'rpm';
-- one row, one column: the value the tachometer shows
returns 2800 rpm
